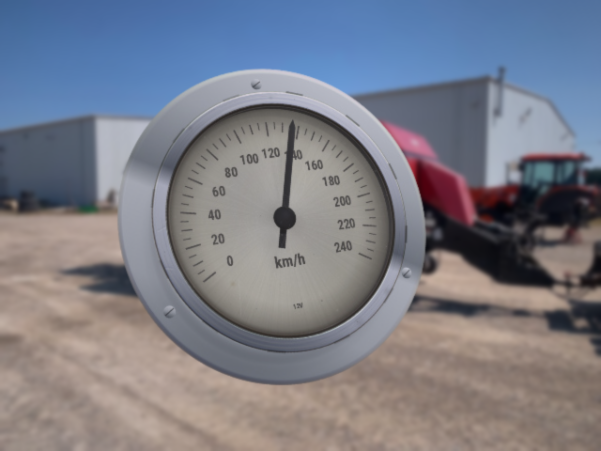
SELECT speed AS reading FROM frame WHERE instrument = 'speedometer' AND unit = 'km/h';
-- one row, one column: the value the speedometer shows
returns 135 km/h
